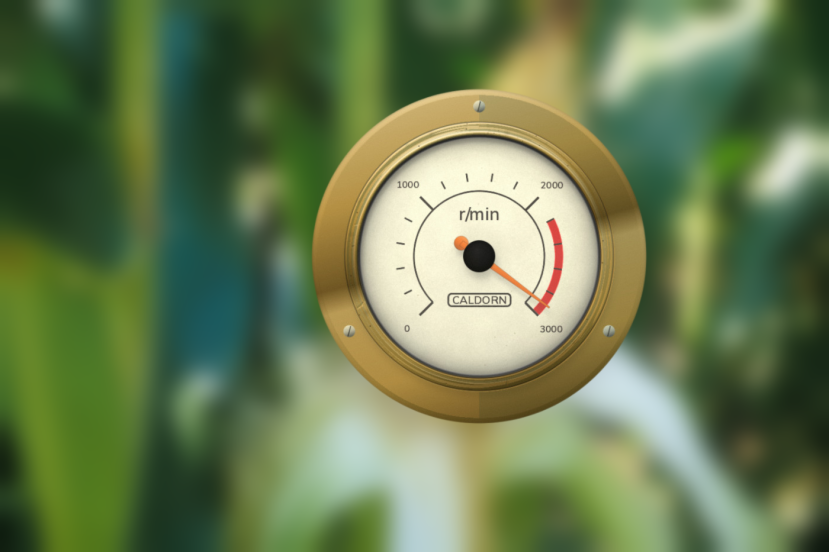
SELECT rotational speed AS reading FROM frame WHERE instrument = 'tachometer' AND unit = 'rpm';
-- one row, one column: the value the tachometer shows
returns 2900 rpm
